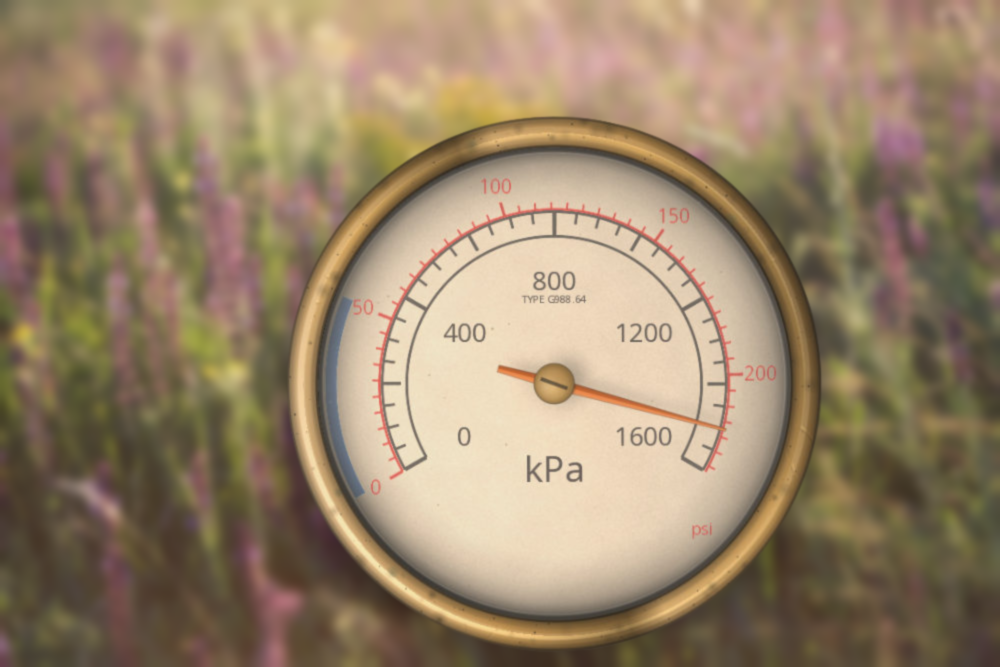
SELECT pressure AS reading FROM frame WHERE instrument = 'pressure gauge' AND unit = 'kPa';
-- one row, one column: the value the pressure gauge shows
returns 1500 kPa
